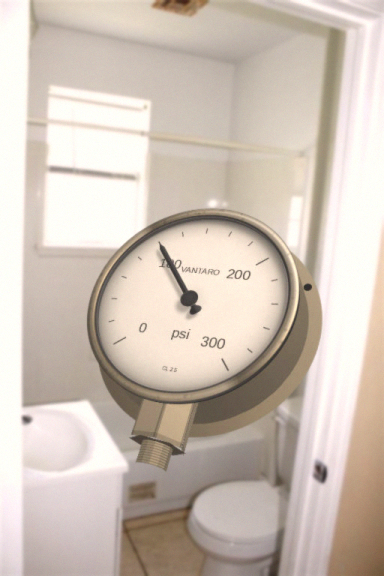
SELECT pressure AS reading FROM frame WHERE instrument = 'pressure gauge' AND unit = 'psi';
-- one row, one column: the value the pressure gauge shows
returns 100 psi
